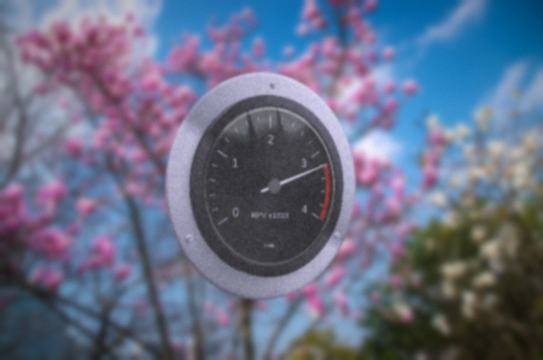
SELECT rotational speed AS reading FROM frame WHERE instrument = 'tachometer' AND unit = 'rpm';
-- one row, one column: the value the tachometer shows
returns 3200 rpm
